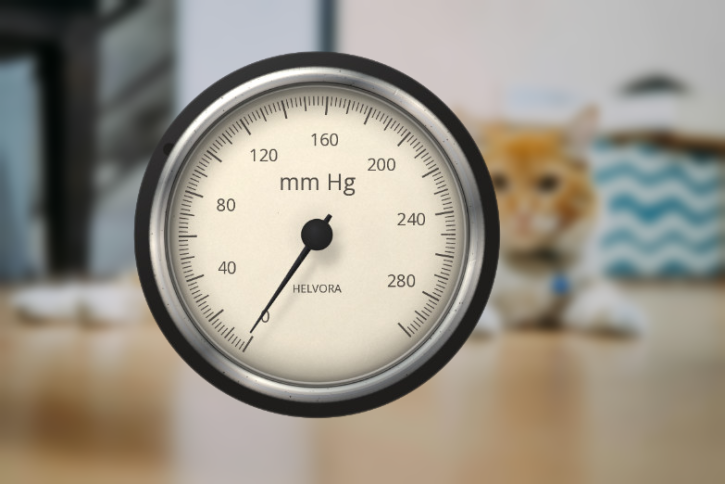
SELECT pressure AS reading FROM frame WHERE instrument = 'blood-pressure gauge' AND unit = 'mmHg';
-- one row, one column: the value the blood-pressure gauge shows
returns 2 mmHg
